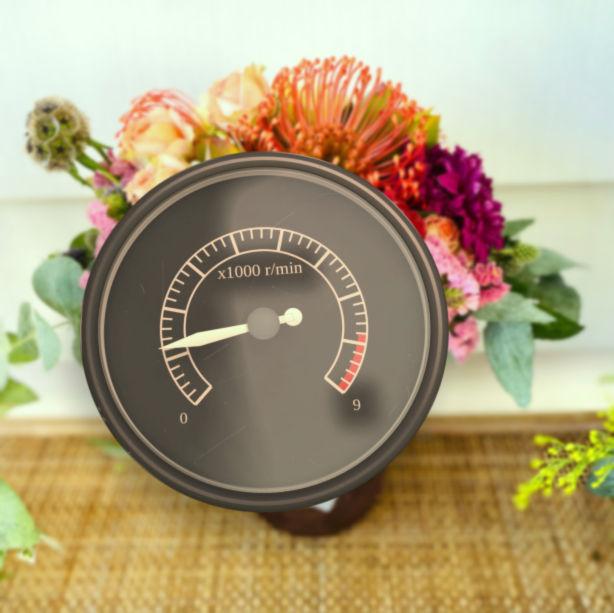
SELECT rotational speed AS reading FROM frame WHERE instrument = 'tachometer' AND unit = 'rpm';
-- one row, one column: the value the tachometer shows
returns 1200 rpm
